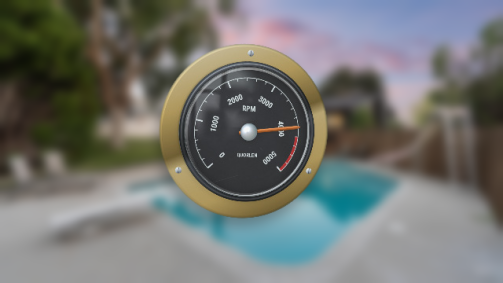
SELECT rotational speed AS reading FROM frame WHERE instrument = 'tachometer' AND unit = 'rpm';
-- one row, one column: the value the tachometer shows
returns 4000 rpm
